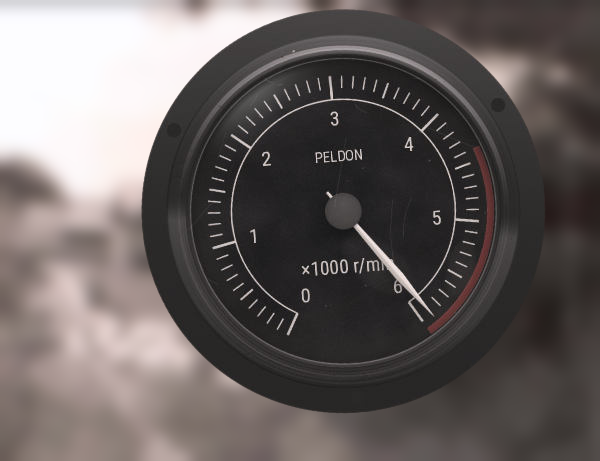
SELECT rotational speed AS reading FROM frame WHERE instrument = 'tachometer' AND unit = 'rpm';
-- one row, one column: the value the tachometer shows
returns 5900 rpm
